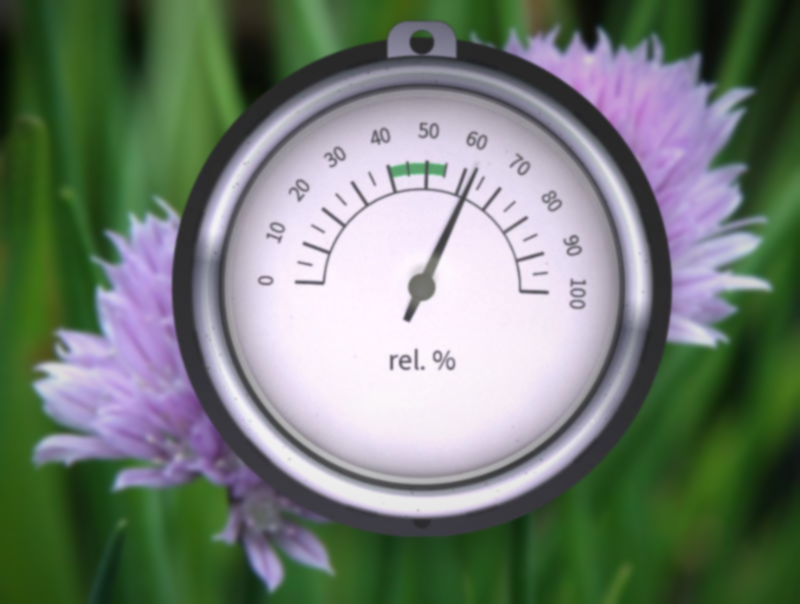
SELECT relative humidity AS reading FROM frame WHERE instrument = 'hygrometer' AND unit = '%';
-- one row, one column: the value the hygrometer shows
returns 62.5 %
